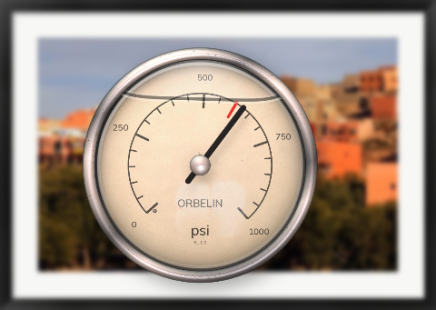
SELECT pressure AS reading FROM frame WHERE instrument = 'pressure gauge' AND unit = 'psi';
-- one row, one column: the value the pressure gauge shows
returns 625 psi
